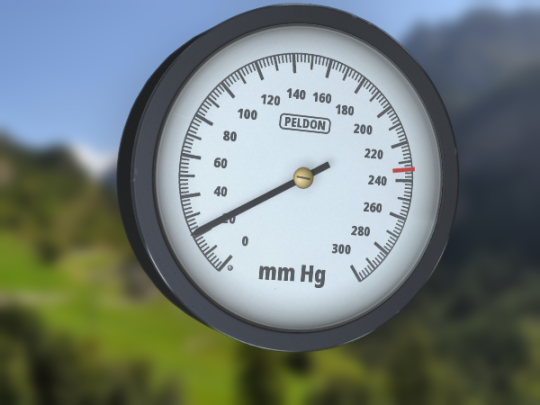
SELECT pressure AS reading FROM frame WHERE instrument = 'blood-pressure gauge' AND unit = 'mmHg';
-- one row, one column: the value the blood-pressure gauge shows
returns 22 mmHg
